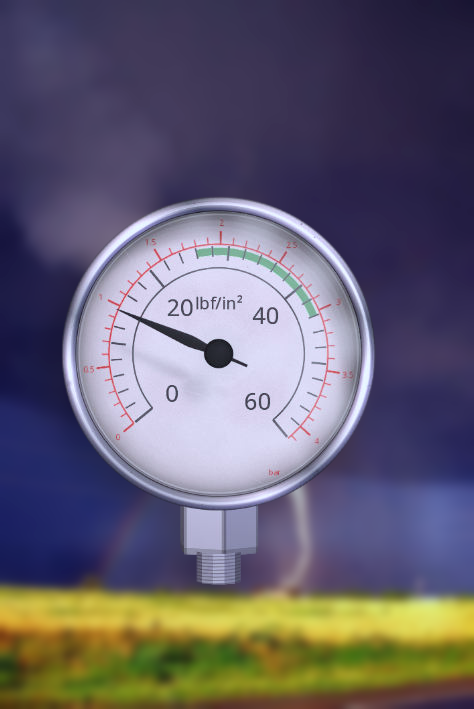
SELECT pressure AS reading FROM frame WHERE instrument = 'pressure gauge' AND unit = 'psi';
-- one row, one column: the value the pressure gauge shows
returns 14 psi
